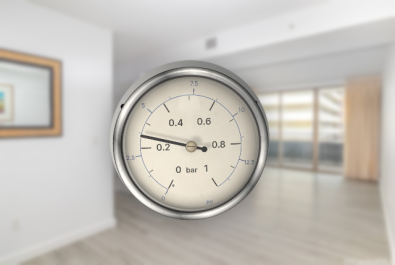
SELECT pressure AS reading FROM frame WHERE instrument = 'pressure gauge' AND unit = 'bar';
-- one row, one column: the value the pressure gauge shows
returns 0.25 bar
